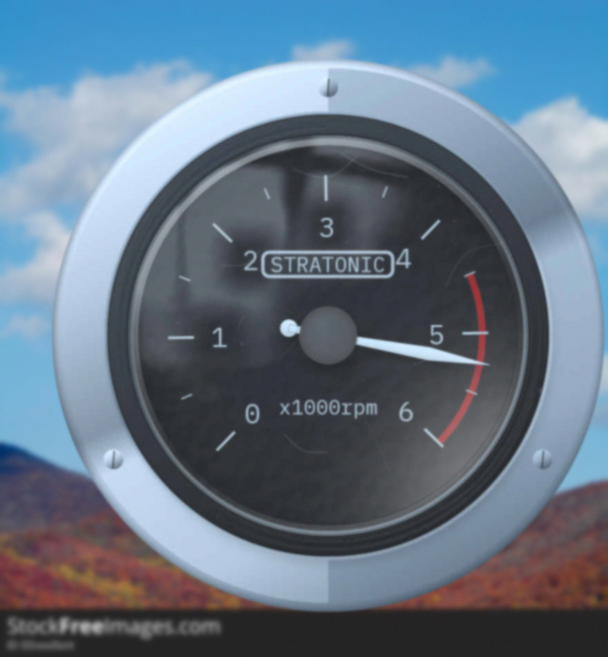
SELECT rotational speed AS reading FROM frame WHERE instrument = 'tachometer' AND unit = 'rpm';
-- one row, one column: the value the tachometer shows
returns 5250 rpm
